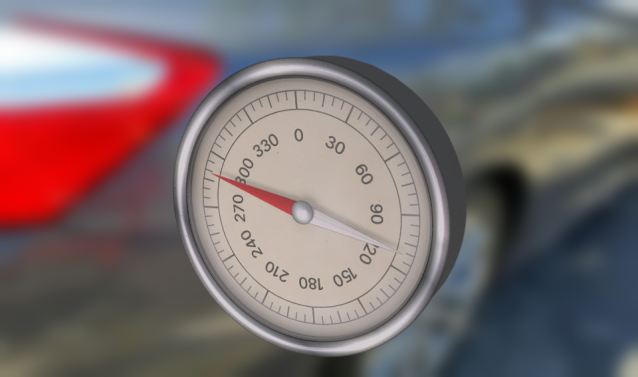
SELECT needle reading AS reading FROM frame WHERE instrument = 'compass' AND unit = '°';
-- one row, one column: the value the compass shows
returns 290 °
